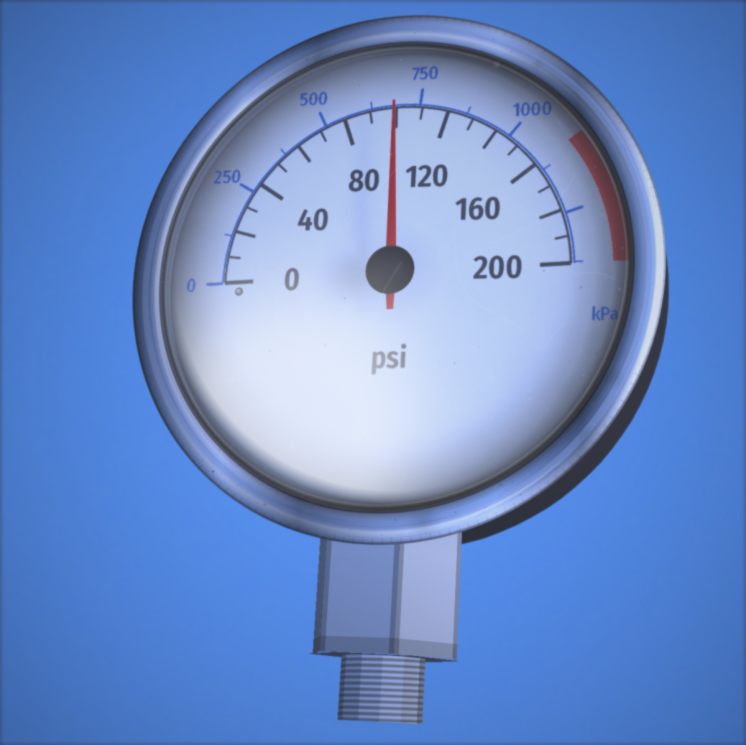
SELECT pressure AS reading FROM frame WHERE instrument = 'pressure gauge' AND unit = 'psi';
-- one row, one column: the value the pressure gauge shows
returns 100 psi
